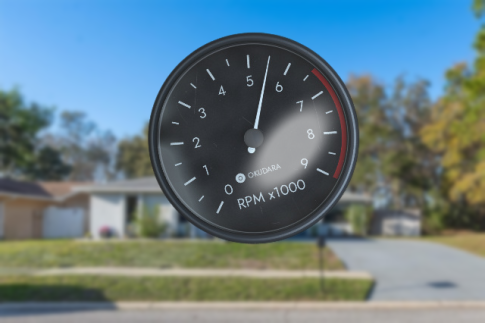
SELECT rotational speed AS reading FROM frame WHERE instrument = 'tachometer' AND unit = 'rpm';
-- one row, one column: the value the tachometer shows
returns 5500 rpm
